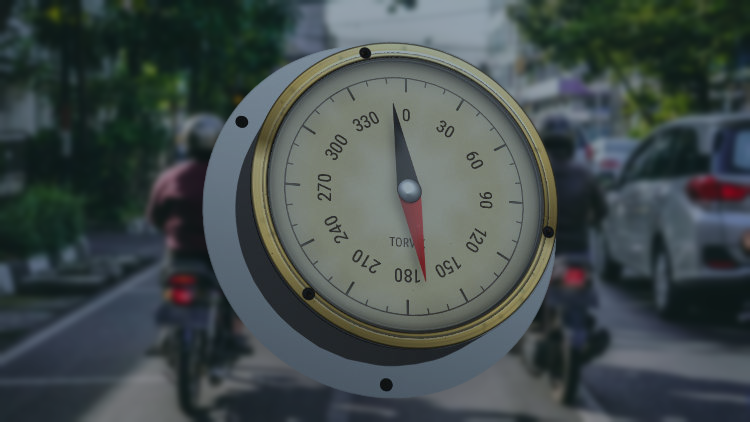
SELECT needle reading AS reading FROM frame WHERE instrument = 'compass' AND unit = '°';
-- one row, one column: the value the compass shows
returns 170 °
